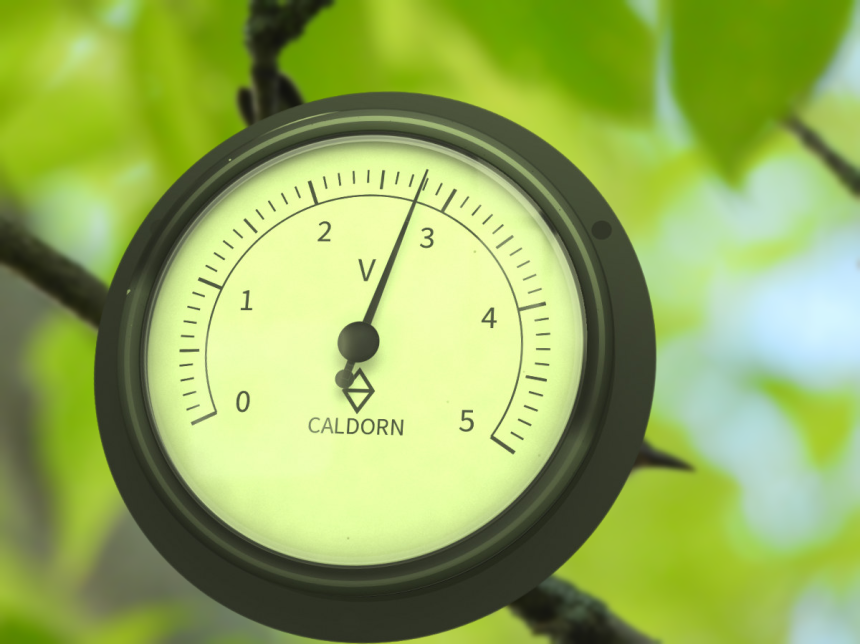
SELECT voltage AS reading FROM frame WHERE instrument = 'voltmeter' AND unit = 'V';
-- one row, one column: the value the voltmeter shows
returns 2.8 V
